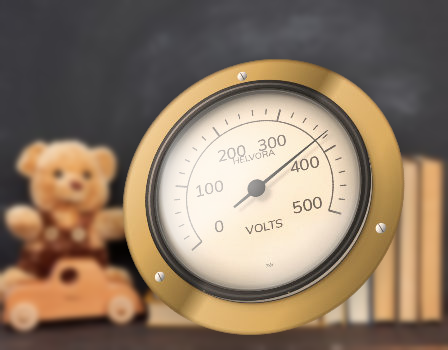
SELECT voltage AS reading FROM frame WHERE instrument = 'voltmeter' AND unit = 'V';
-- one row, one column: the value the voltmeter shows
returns 380 V
